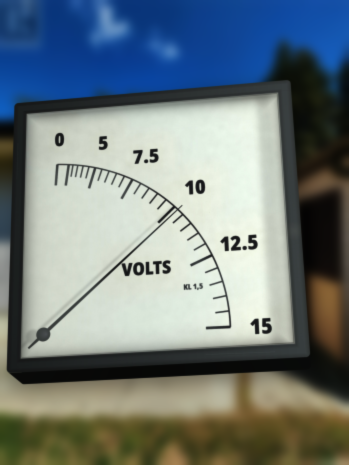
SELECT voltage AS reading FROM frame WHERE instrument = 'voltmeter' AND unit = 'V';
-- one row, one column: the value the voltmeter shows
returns 10.25 V
